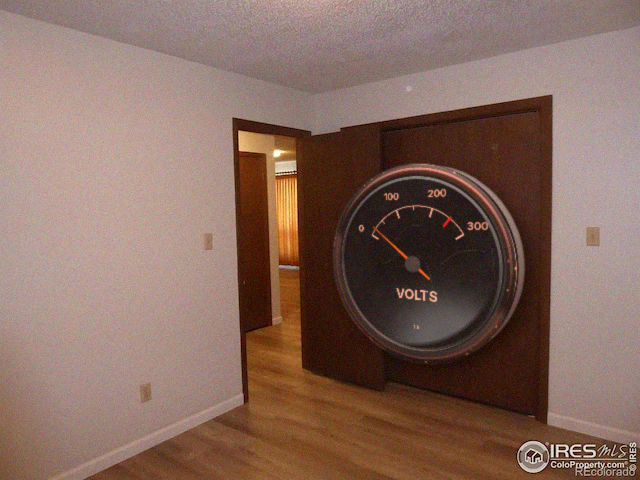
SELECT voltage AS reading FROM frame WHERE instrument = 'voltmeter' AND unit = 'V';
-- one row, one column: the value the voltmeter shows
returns 25 V
